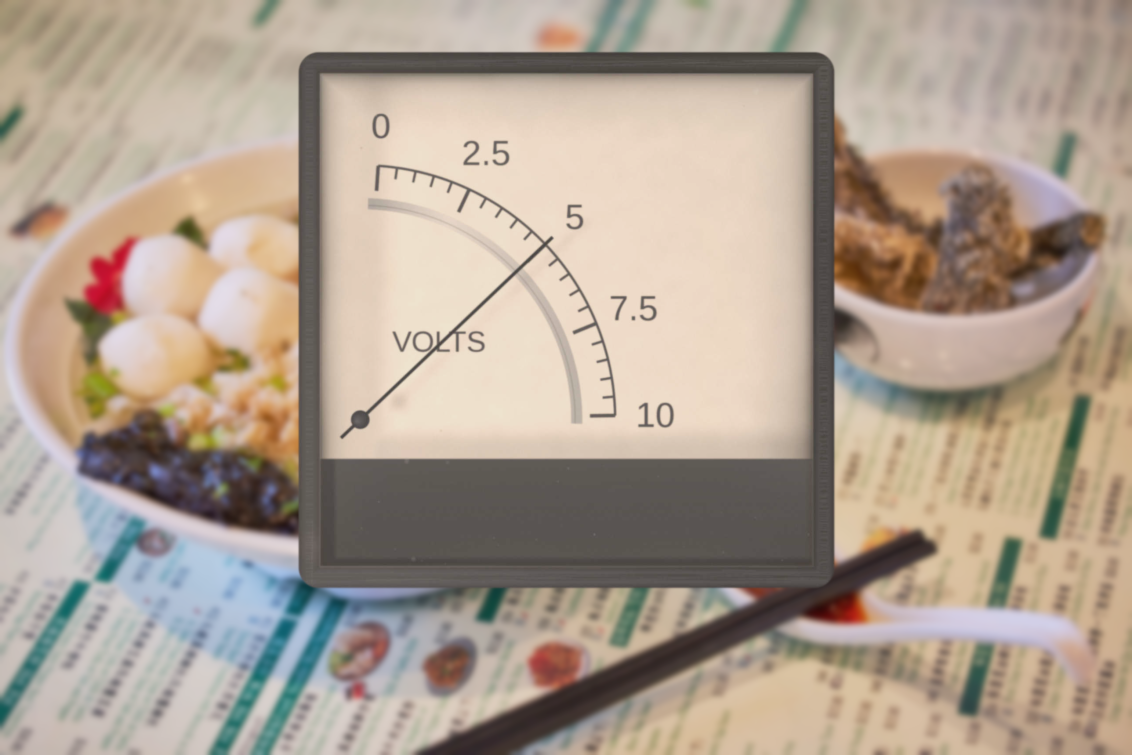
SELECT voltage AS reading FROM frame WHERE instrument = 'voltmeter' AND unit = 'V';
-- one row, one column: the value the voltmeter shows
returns 5 V
